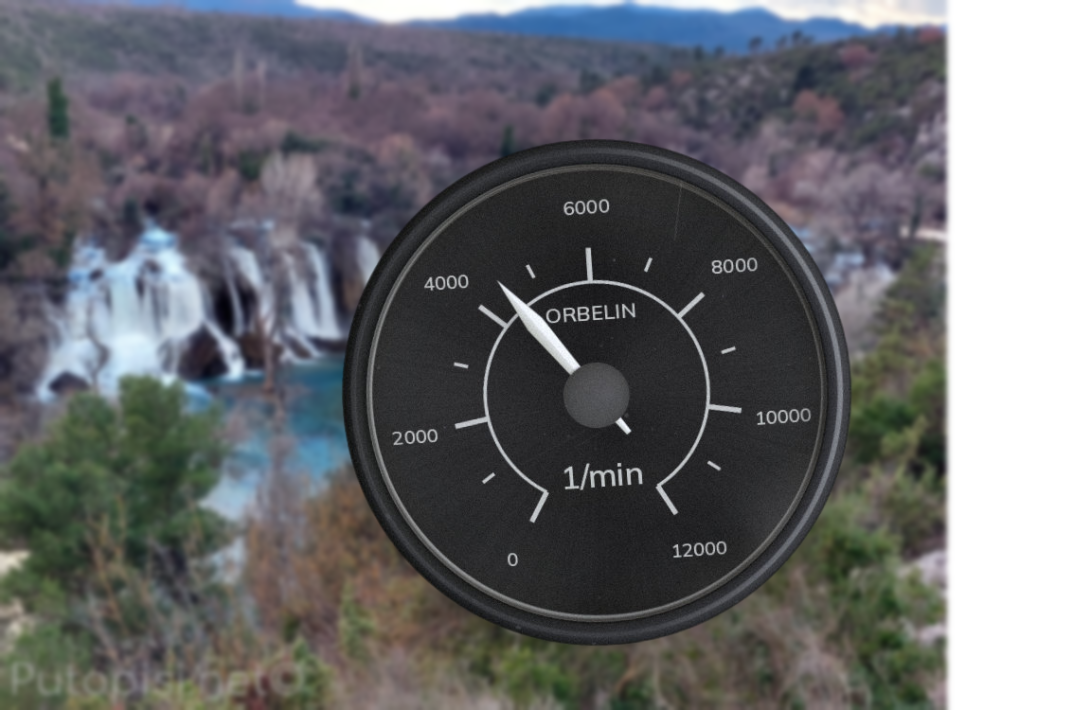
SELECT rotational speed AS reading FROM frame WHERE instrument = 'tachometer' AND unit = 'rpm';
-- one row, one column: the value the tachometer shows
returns 4500 rpm
